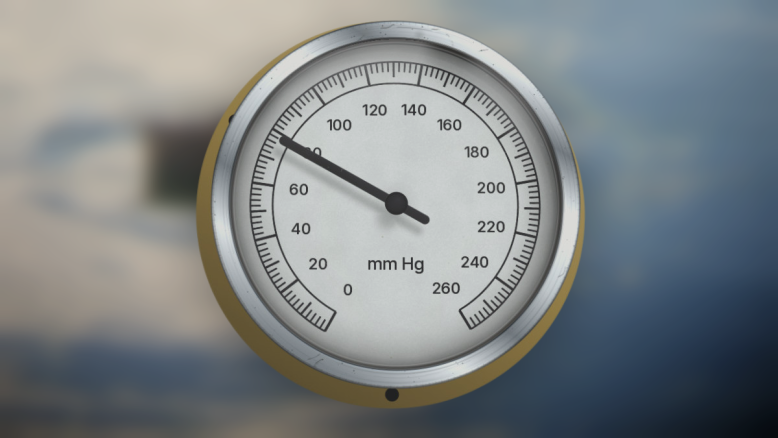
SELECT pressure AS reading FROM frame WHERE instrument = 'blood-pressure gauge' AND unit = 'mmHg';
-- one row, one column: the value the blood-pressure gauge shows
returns 78 mmHg
